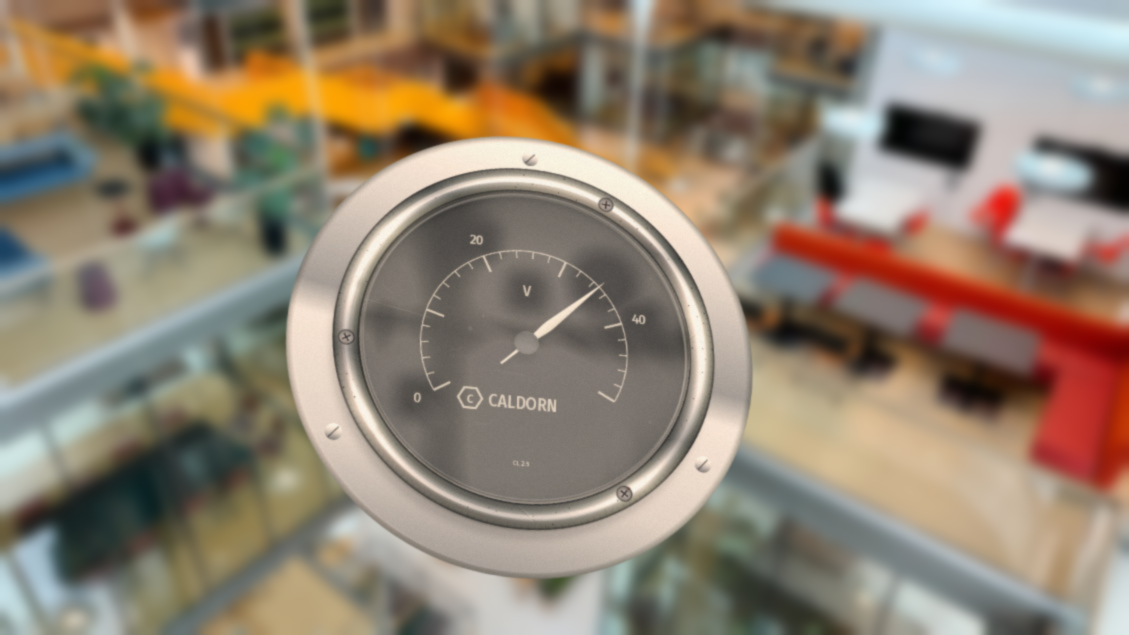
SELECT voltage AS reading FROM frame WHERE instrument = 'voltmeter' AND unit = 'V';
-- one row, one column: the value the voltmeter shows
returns 35 V
